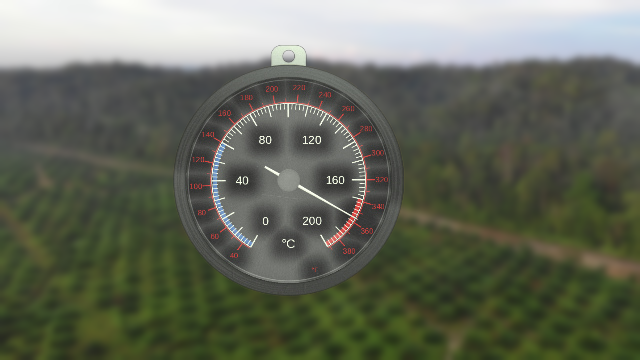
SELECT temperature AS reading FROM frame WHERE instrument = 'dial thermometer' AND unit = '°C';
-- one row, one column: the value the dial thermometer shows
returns 180 °C
